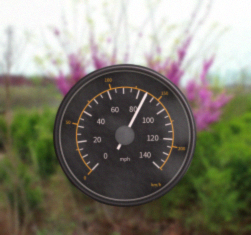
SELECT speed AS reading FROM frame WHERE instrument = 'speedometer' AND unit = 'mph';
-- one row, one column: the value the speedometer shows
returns 85 mph
